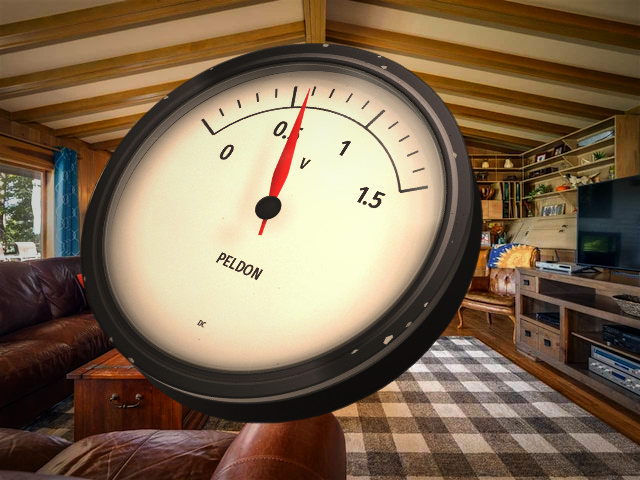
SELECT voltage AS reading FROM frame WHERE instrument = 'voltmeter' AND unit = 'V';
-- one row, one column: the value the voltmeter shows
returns 0.6 V
